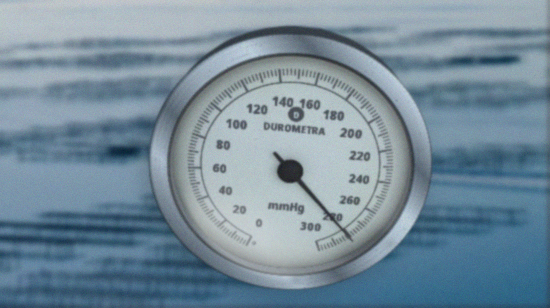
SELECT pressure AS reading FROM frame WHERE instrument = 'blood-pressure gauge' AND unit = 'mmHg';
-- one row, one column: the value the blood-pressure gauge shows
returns 280 mmHg
